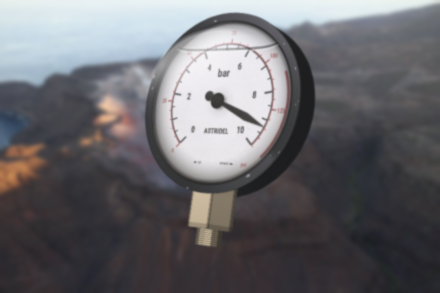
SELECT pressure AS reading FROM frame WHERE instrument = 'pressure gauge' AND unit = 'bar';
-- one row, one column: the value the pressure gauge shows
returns 9.25 bar
